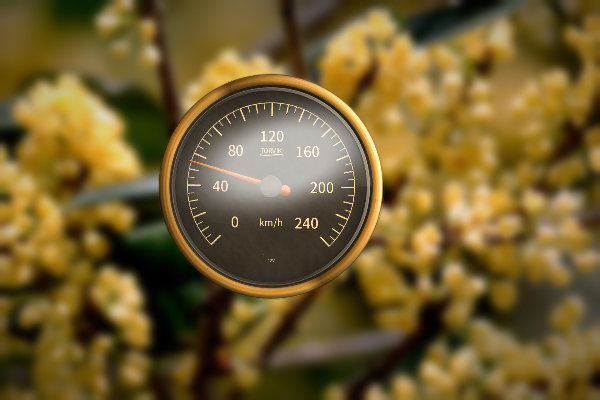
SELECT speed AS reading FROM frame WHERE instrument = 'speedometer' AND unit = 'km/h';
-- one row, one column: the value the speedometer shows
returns 55 km/h
